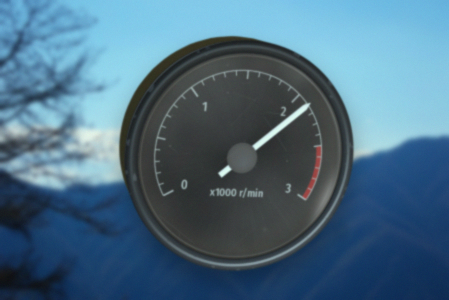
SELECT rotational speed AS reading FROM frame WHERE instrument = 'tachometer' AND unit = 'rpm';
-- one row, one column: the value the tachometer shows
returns 2100 rpm
